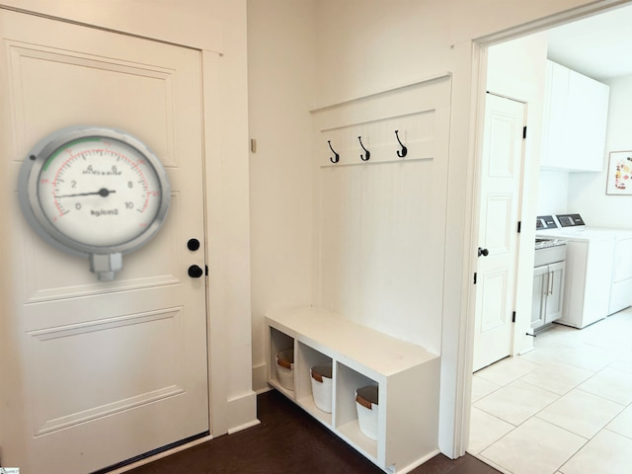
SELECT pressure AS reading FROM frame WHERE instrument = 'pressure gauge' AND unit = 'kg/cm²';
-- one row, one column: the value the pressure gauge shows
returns 1 kg/cm²
